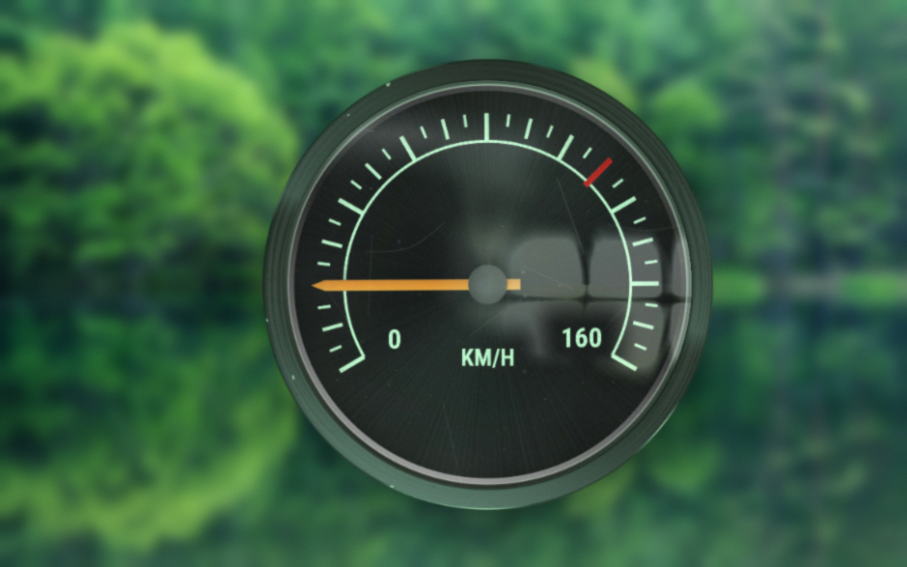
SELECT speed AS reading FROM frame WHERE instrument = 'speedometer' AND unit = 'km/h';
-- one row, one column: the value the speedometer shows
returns 20 km/h
